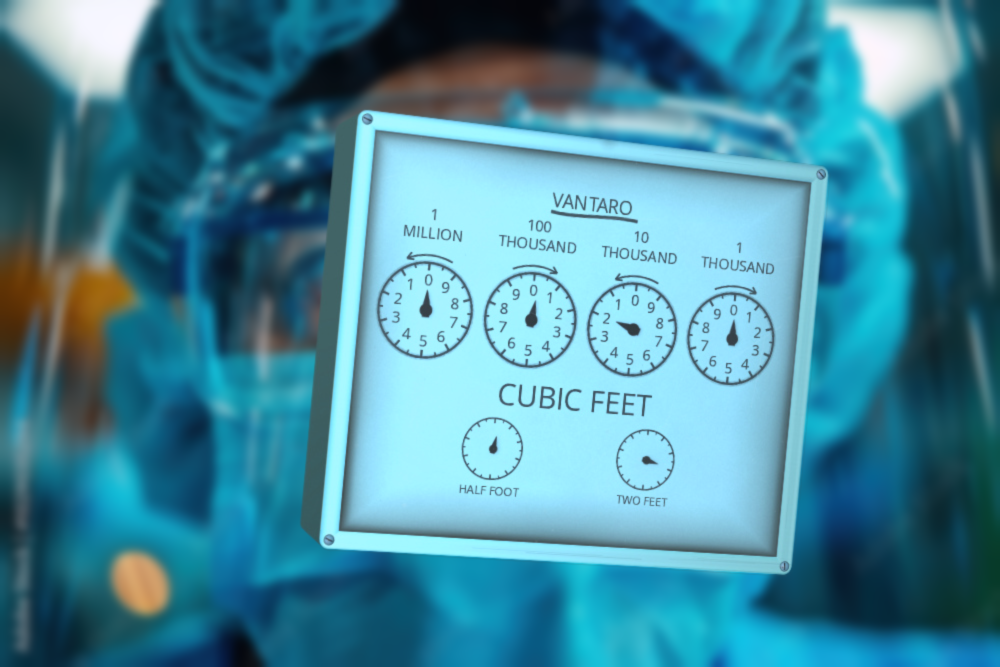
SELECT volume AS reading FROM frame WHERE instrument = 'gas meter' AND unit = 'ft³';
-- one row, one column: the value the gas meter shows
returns 2000 ft³
